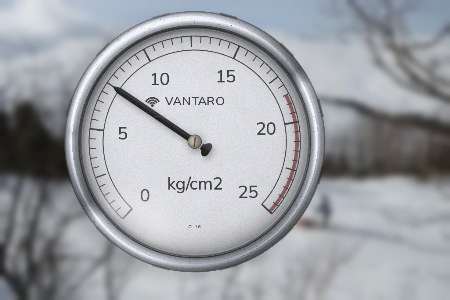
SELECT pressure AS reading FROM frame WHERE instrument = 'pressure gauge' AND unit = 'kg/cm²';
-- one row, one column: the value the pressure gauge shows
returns 7.5 kg/cm²
